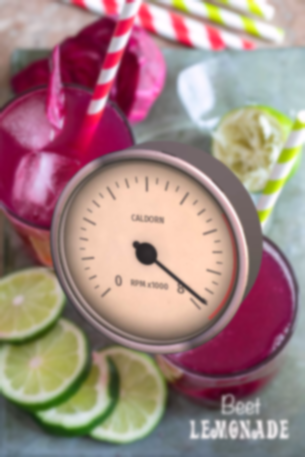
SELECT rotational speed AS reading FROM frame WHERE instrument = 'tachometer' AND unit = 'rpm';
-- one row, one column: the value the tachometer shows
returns 7750 rpm
